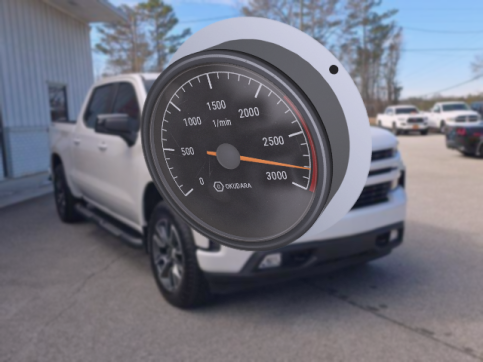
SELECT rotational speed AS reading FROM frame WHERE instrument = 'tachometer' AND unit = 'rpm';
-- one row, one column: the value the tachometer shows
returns 2800 rpm
